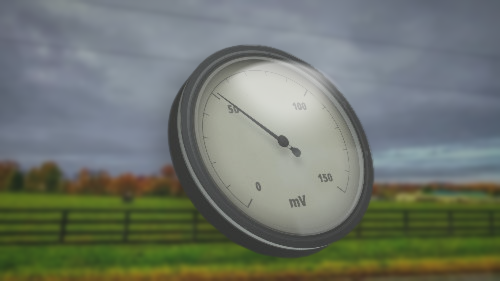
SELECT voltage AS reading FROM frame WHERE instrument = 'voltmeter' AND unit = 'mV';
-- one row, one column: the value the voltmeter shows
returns 50 mV
